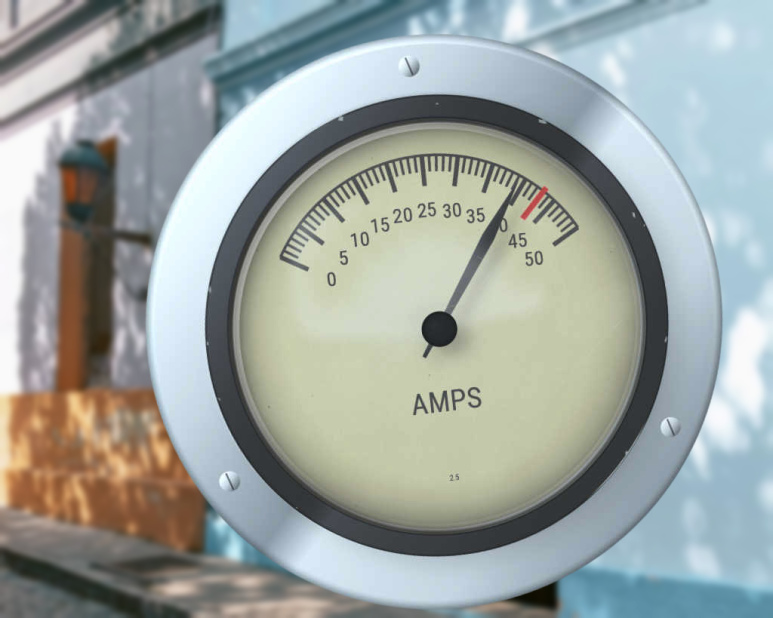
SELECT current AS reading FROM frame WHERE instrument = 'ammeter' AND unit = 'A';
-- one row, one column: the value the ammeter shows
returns 39 A
